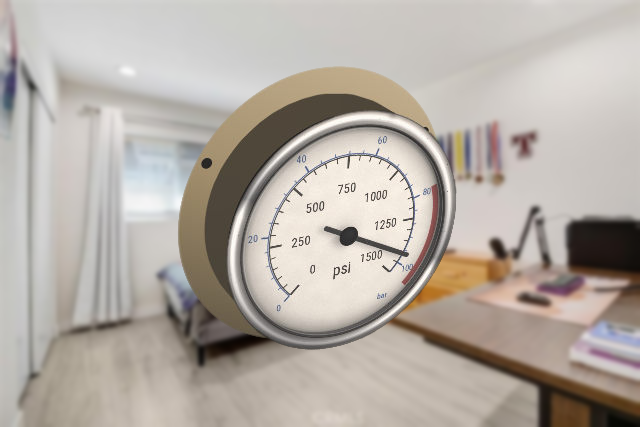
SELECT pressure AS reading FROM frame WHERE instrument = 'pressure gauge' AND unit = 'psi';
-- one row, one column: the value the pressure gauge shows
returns 1400 psi
